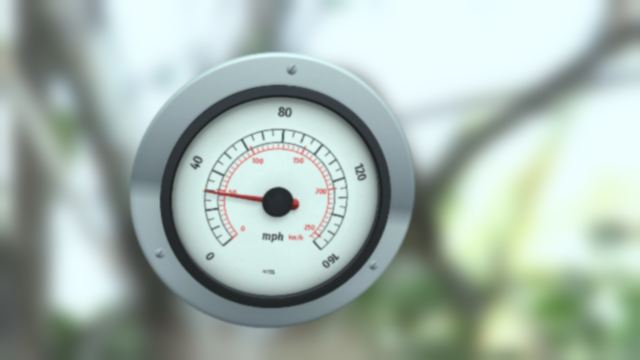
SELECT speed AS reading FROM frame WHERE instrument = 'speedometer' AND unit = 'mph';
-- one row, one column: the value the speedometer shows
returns 30 mph
